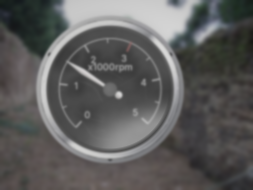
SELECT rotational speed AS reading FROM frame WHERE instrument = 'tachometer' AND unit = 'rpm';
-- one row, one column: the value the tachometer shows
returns 1500 rpm
